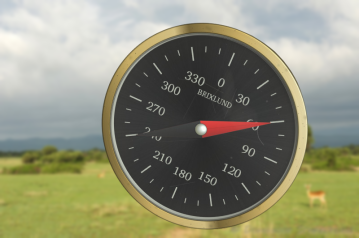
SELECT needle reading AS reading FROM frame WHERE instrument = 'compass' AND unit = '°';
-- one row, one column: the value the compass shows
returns 60 °
